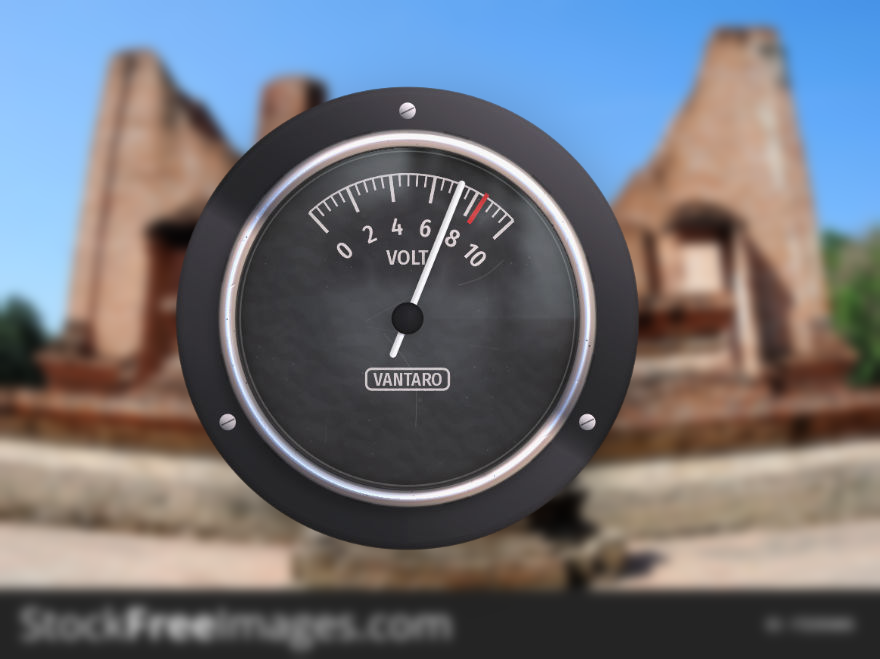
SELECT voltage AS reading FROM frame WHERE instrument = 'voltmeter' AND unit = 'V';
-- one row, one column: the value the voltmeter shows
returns 7.2 V
